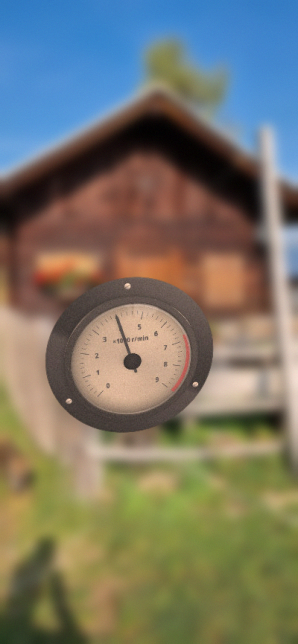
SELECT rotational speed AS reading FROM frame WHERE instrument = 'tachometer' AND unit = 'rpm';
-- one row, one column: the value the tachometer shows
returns 4000 rpm
